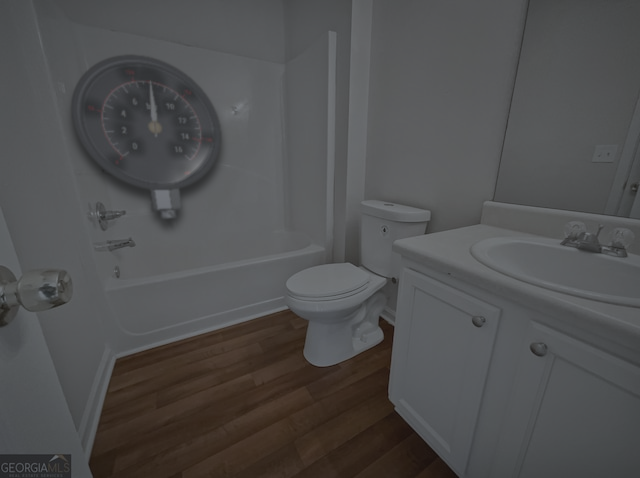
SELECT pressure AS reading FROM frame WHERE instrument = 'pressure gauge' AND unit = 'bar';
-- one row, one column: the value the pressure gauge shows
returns 8 bar
